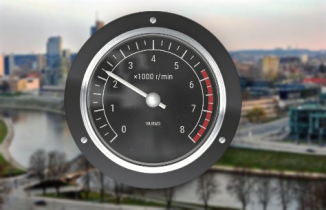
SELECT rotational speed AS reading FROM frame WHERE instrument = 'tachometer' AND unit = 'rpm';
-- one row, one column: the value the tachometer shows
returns 2250 rpm
